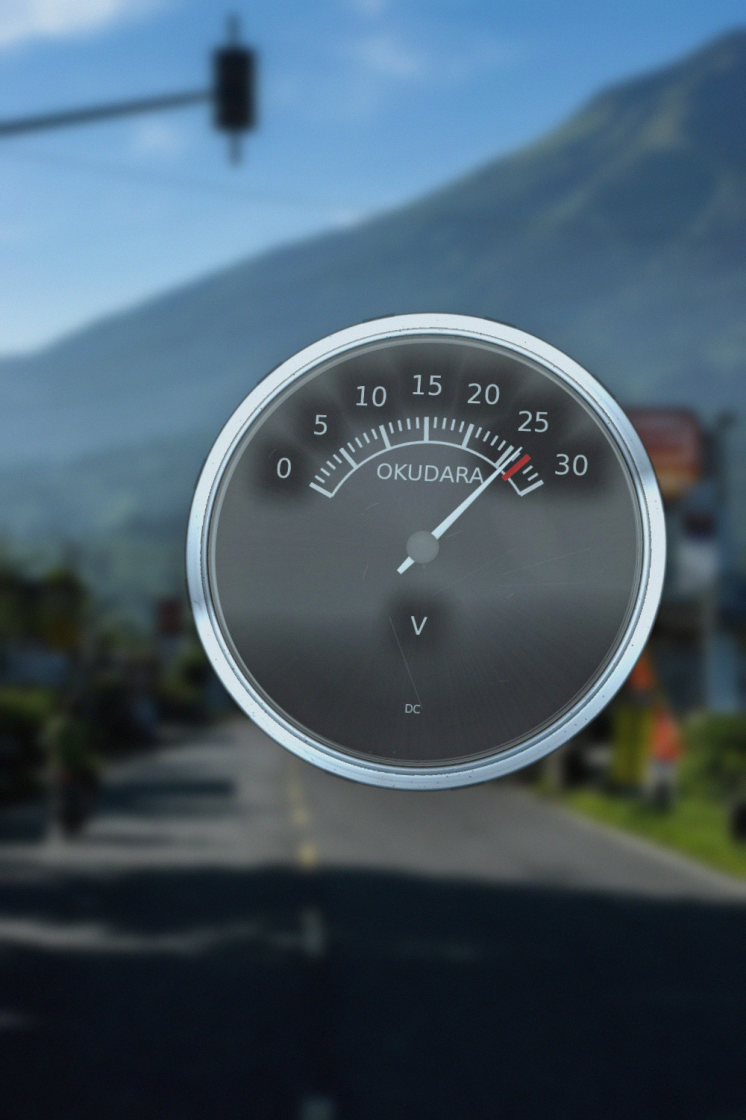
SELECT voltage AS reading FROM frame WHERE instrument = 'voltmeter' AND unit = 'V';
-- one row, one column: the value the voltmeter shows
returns 26 V
